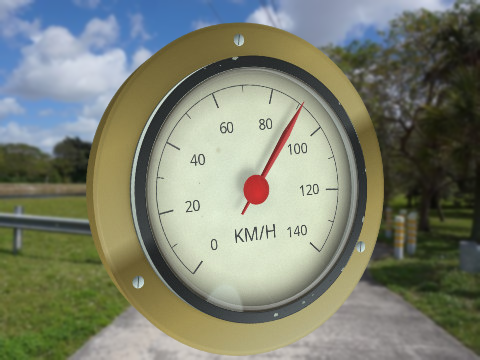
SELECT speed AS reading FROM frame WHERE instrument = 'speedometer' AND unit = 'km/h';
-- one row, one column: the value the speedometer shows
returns 90 km/h
